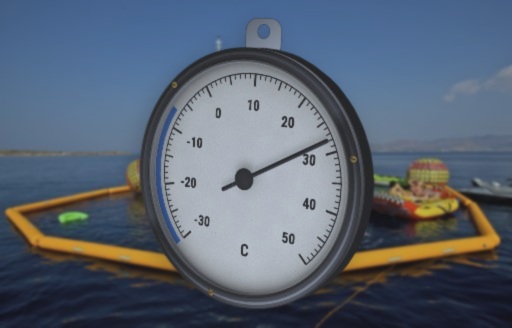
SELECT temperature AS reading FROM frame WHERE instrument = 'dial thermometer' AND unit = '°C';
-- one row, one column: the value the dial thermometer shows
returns 28 °C
